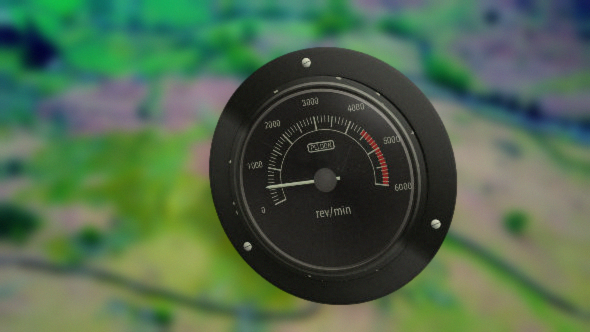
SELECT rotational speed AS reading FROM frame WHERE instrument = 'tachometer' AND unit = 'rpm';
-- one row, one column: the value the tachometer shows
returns 500 rpm
